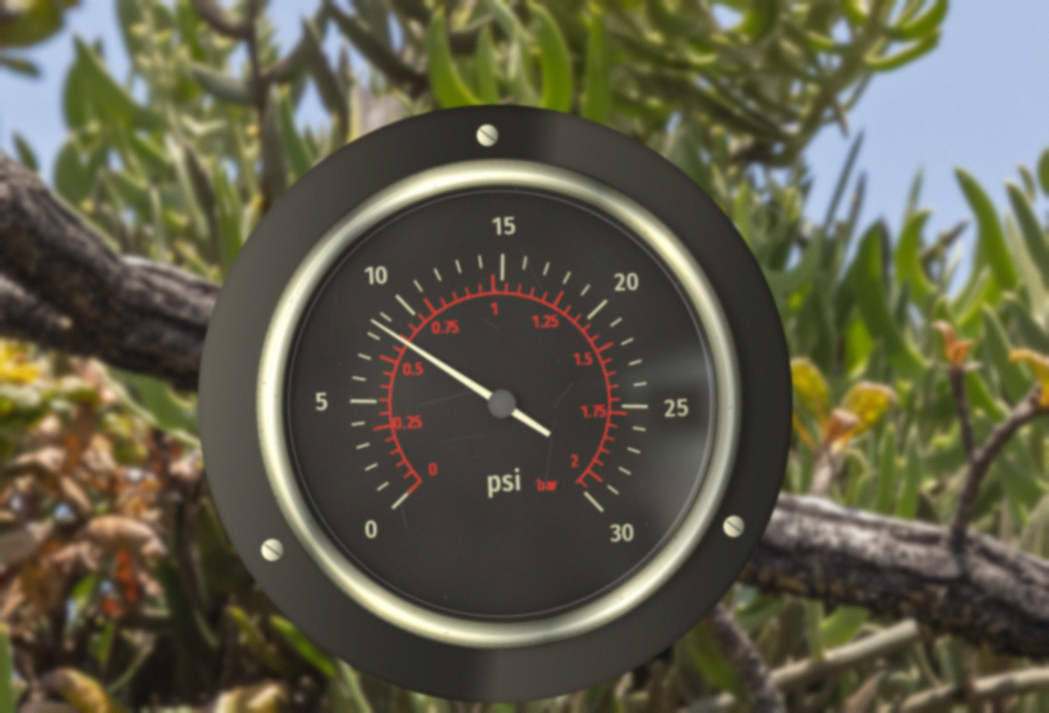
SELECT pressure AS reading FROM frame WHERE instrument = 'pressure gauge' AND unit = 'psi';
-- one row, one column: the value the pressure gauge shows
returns 8.5 psi
